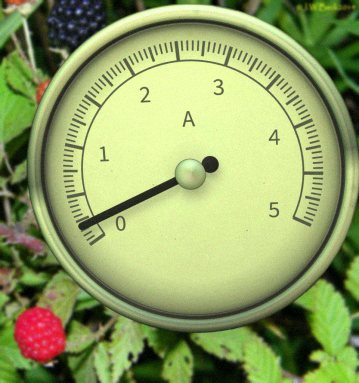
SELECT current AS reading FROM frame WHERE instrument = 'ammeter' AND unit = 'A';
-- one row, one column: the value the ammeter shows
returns 0.2 A
